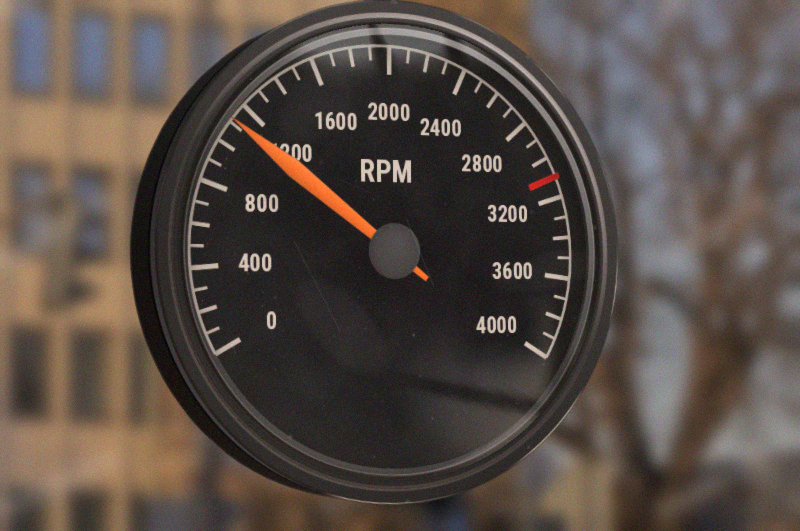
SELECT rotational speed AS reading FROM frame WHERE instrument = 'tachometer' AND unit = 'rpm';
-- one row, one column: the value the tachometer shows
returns 1100 rpm
